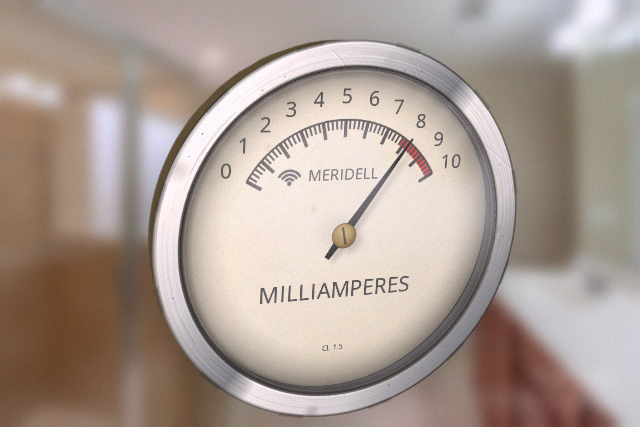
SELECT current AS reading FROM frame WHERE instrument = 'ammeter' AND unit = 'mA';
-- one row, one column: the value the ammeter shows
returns 8 mA
